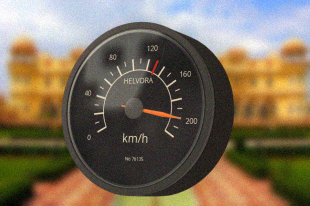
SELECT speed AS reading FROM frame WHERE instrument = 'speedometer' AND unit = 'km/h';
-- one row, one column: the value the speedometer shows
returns 200 km/h
